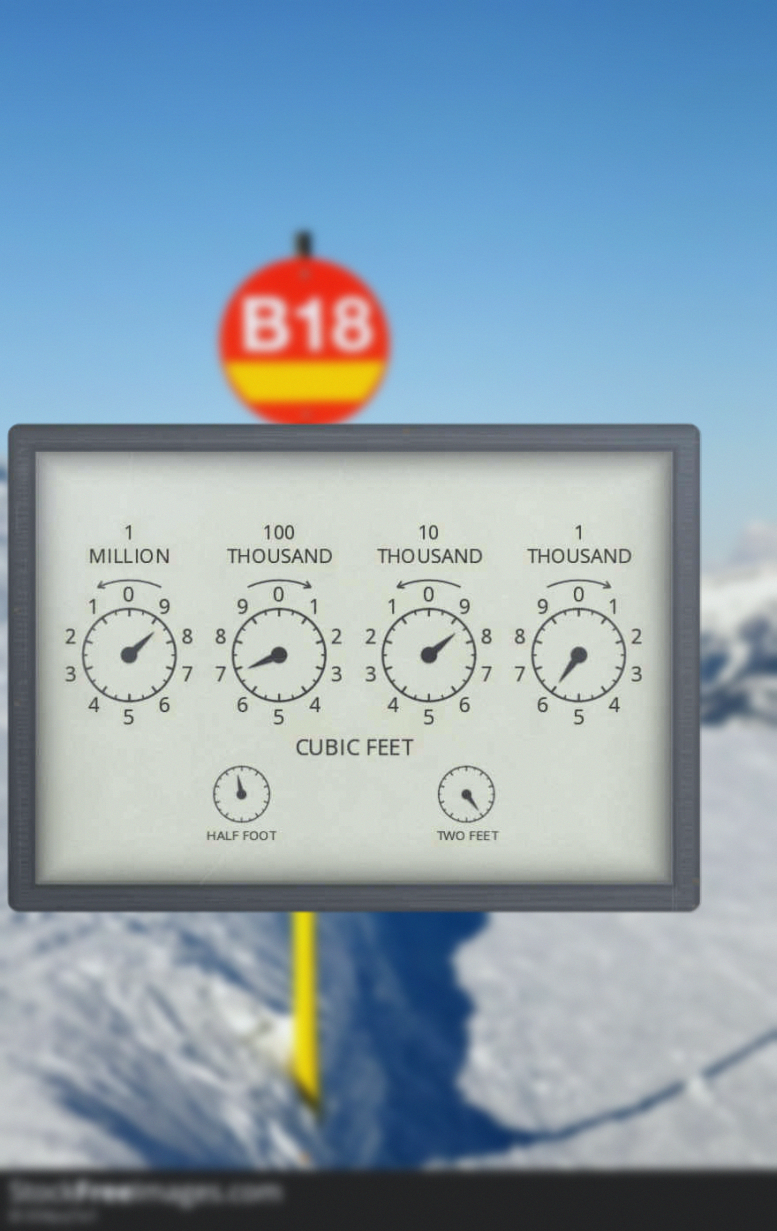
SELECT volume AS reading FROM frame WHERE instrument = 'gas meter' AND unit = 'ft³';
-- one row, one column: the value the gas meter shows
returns 868600 ft³
